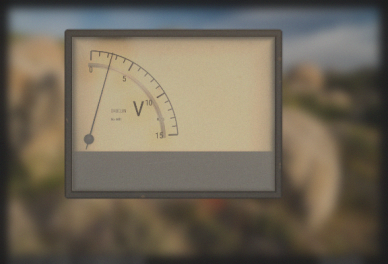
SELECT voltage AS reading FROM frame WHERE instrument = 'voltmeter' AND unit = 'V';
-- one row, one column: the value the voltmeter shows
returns 2.5 V
